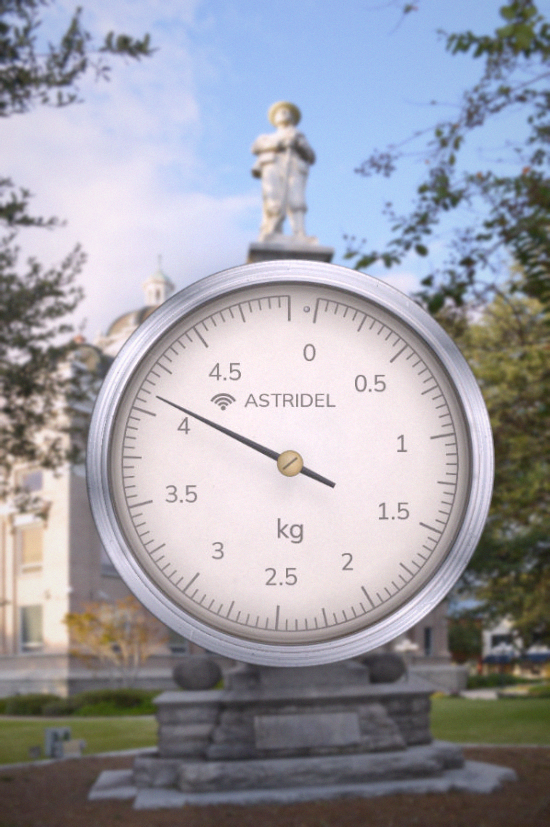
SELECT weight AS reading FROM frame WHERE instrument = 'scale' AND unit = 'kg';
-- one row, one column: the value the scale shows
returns 4.1 kg
